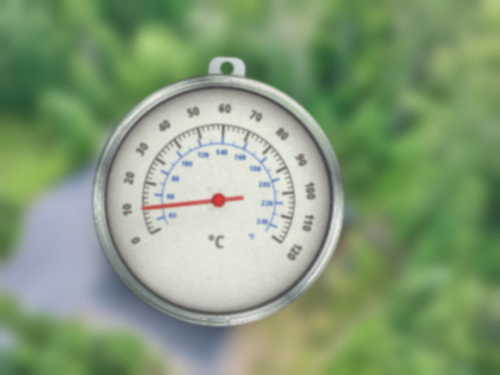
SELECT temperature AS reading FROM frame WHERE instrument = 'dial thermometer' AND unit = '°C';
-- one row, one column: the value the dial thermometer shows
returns 10 °C
